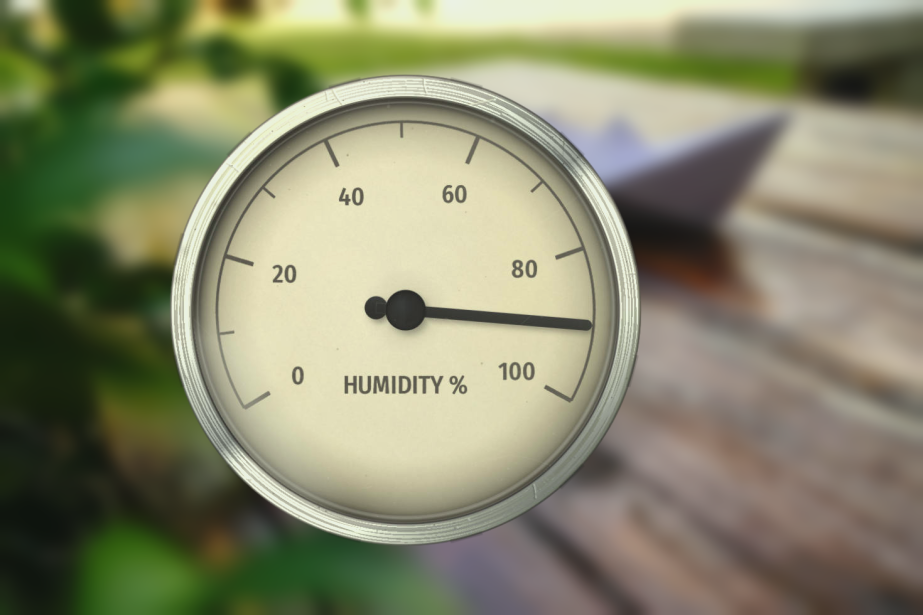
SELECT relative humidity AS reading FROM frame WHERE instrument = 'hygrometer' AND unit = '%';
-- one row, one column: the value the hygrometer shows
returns 90 %
